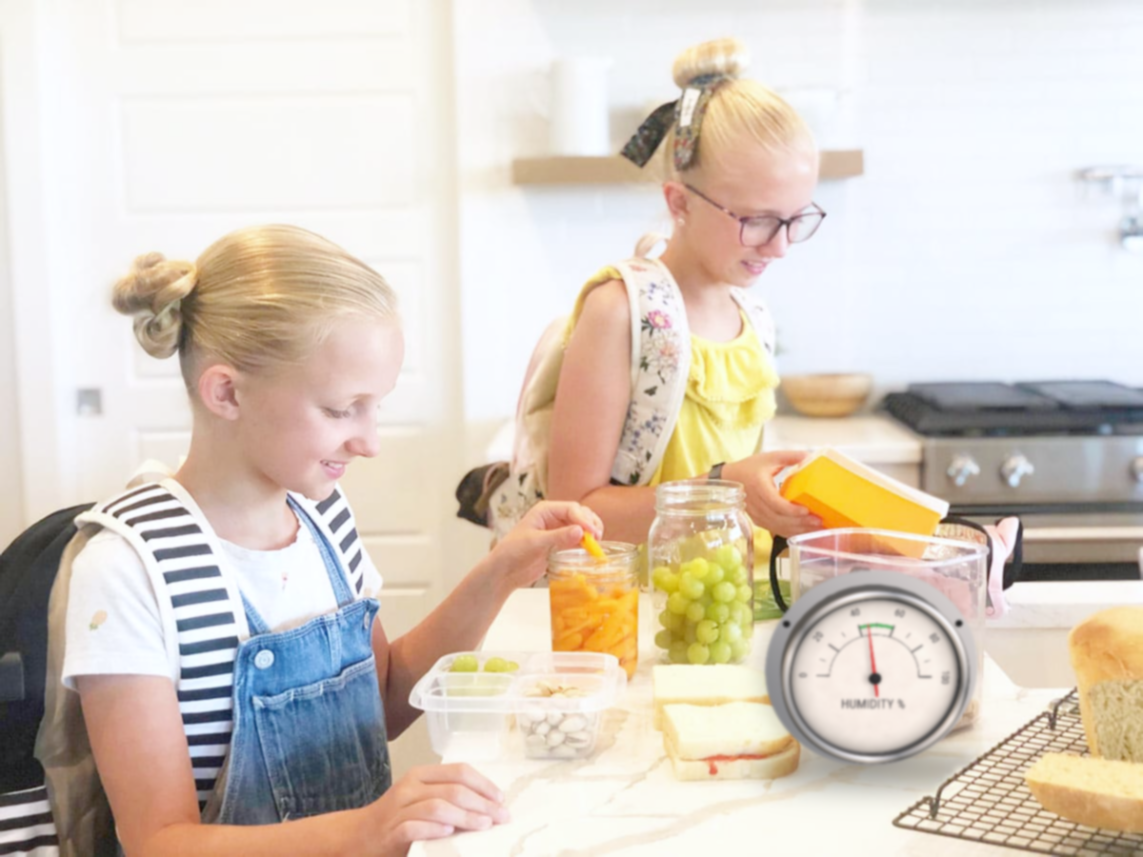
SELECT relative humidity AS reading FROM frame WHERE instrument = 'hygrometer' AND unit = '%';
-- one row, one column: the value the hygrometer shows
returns 45 %
